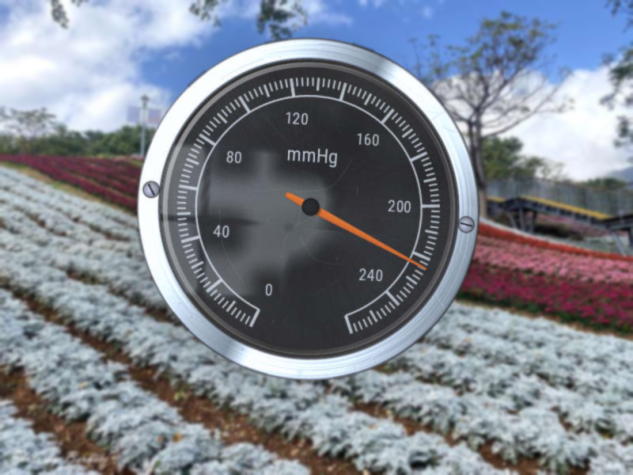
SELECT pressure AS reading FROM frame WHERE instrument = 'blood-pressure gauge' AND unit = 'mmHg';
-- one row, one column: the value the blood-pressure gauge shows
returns 224 mmHg
